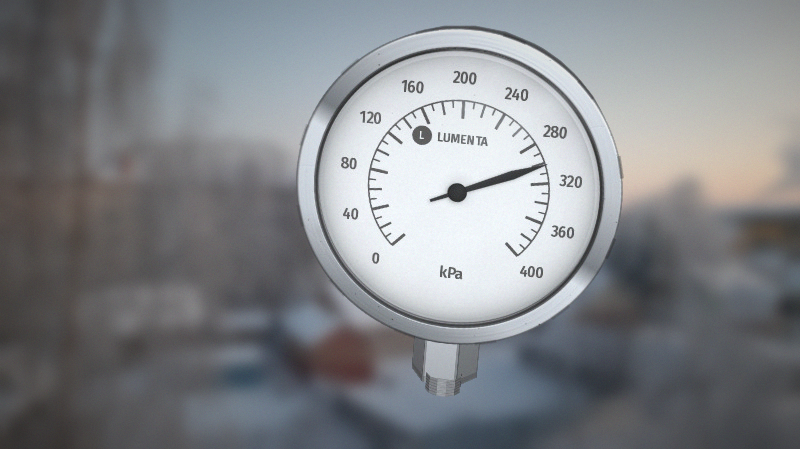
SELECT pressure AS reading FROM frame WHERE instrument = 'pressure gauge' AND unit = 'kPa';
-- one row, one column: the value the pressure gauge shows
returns 300 kPa
